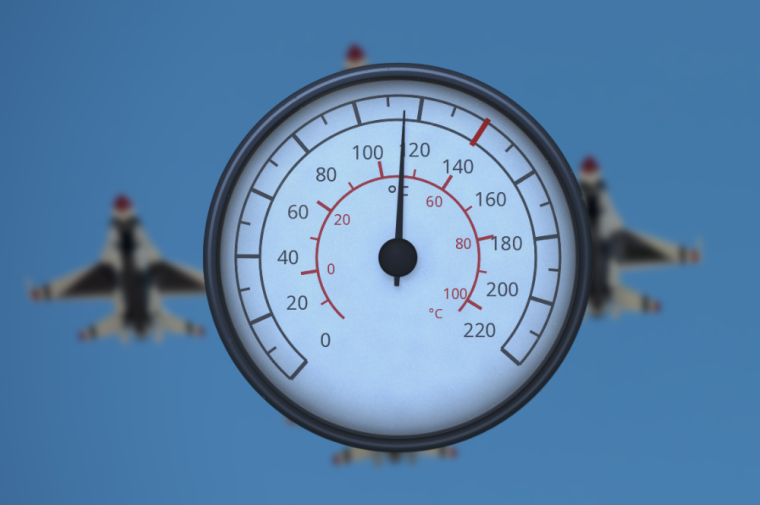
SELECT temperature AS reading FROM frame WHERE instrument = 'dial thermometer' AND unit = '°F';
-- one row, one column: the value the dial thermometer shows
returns 115 °F
